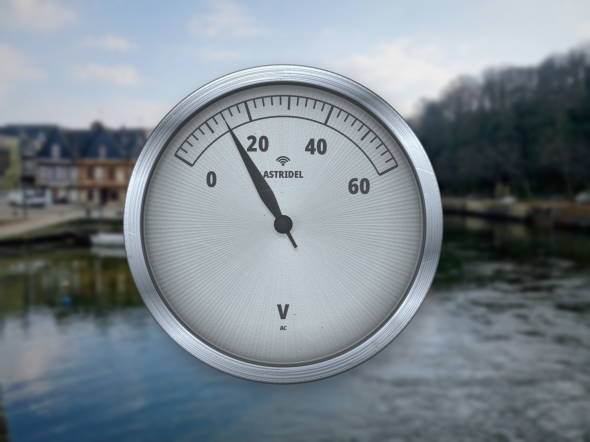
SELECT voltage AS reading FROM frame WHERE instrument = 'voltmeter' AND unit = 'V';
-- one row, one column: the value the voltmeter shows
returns 14 V
